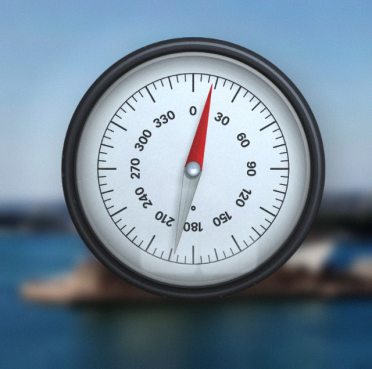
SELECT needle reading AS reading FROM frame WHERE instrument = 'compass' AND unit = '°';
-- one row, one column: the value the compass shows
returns 12.5 °
